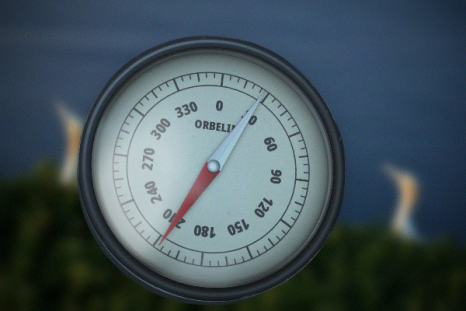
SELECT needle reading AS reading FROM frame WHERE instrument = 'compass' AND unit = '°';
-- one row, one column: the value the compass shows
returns 207.5 °
